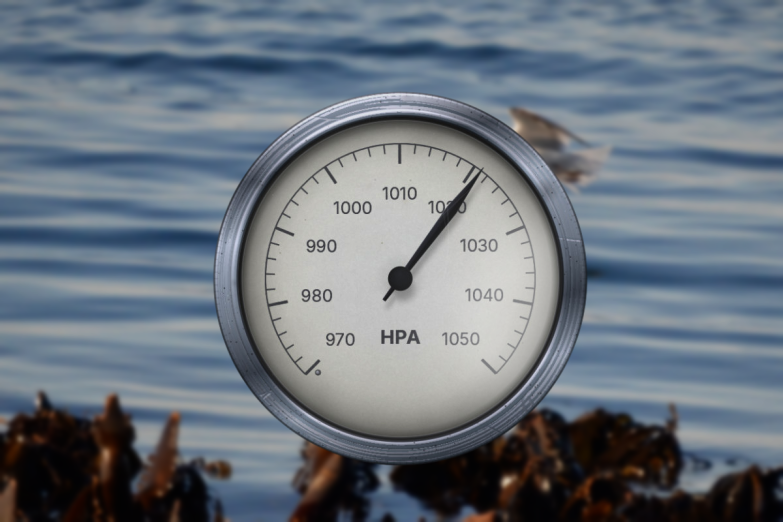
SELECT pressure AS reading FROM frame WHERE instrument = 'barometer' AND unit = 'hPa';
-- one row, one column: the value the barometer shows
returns 1021 hPa
